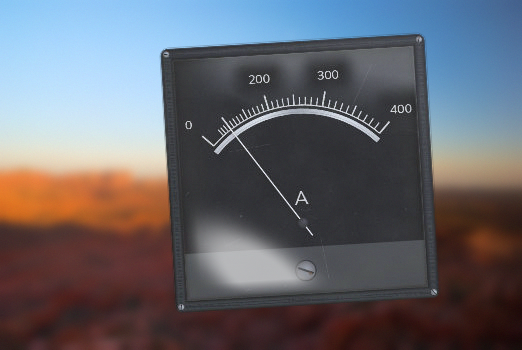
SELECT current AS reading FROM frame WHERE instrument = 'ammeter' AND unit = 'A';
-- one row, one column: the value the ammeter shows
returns 100 A
